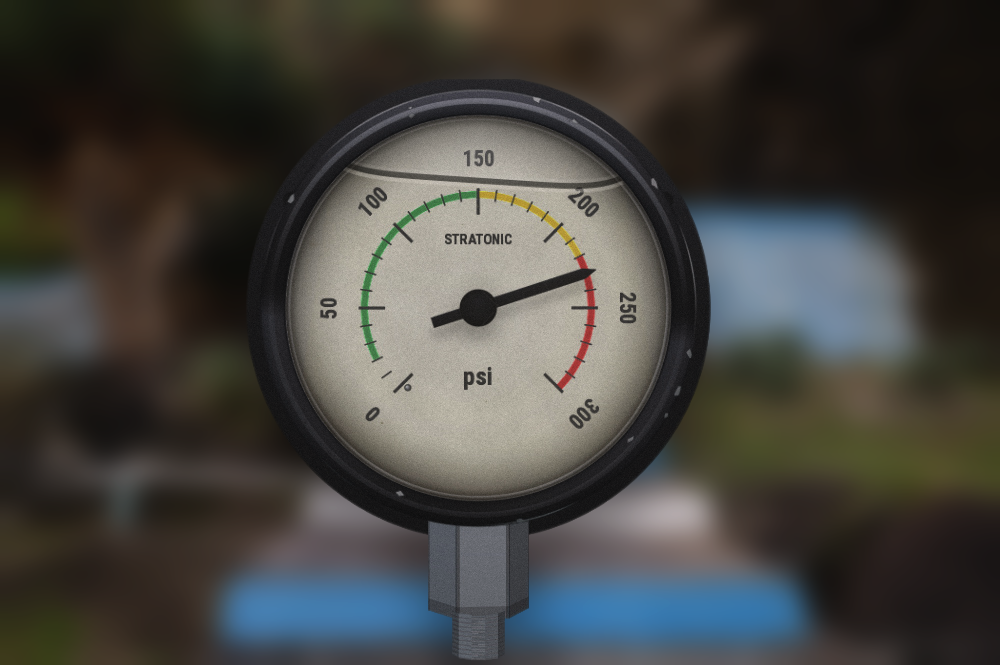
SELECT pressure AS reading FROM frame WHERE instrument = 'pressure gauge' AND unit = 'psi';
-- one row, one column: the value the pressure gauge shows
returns 230 psi
